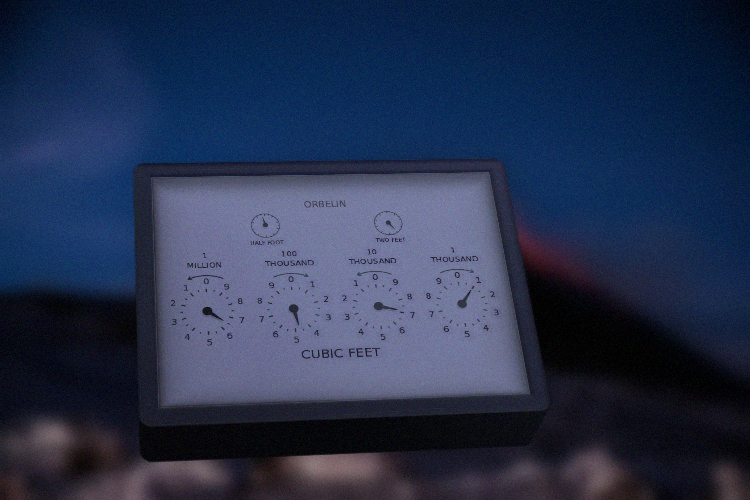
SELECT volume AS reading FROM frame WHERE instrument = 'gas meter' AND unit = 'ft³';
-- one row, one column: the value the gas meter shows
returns 647100 ft³
